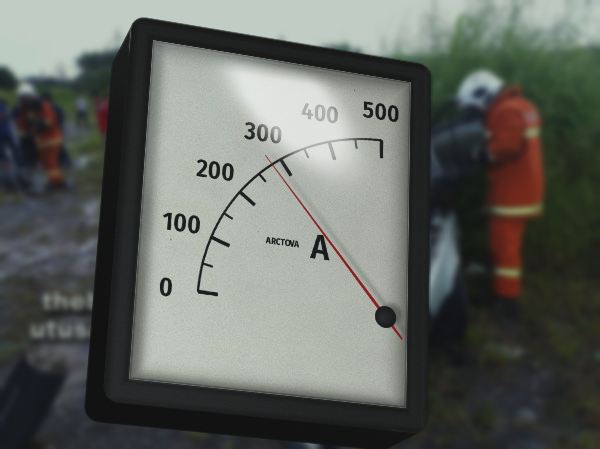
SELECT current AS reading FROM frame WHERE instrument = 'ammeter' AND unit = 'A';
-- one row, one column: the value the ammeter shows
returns 275 A
